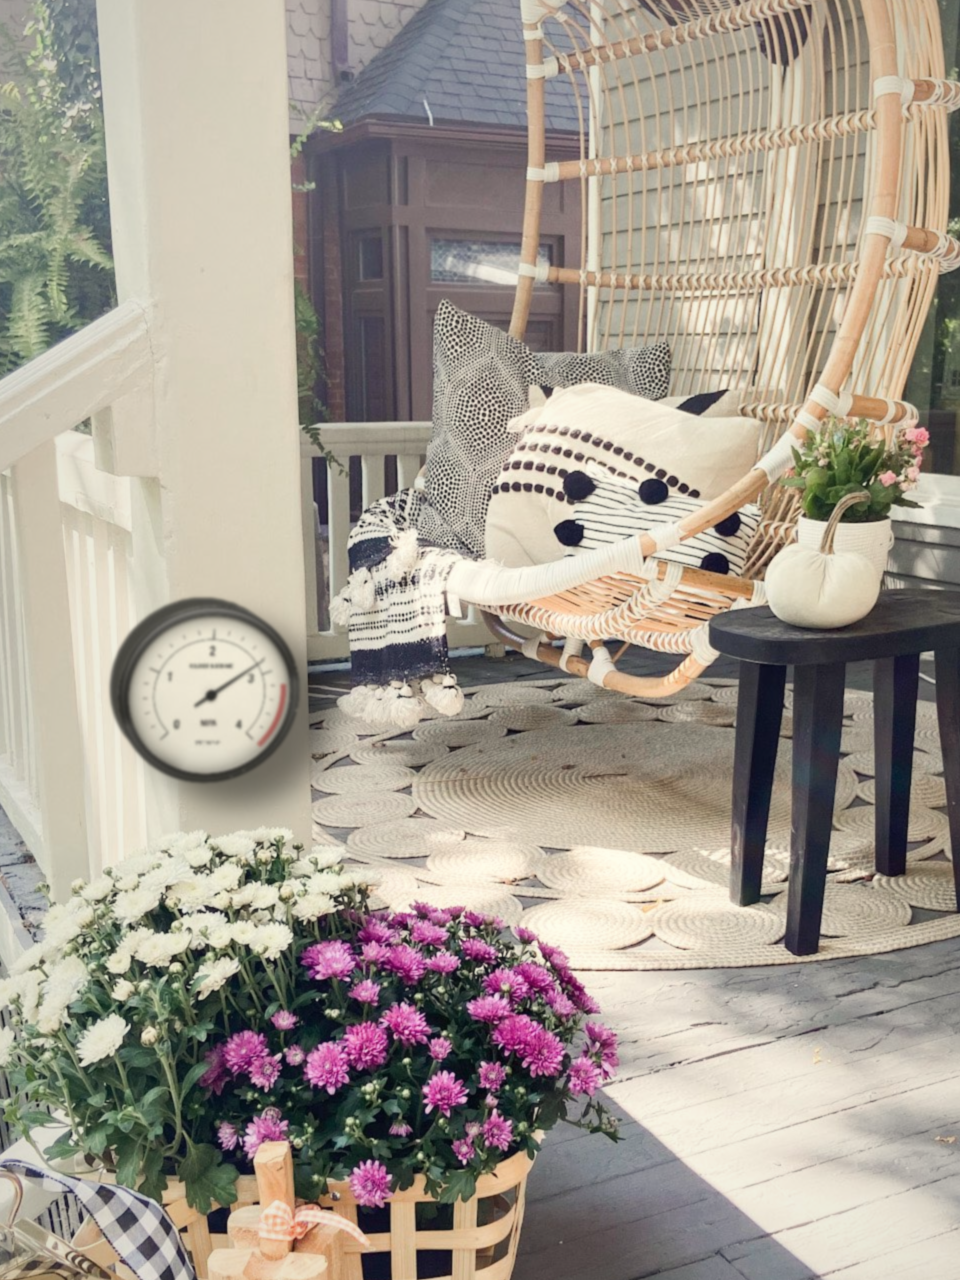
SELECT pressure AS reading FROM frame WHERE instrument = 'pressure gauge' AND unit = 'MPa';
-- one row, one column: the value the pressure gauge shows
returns 2.8 MPa
